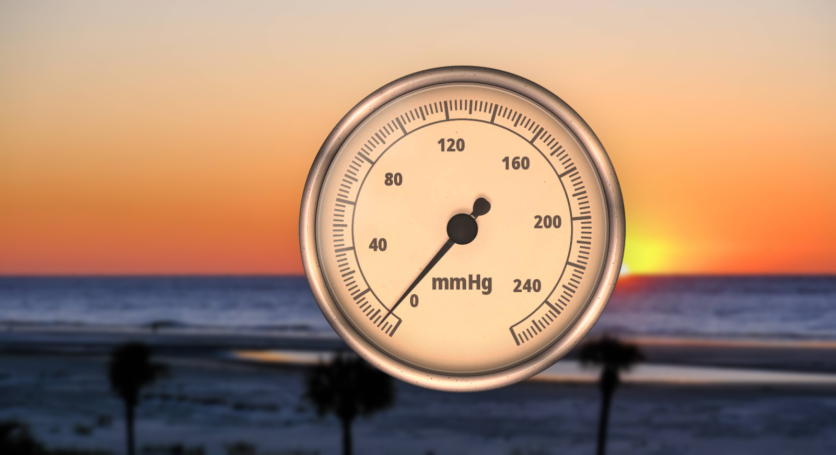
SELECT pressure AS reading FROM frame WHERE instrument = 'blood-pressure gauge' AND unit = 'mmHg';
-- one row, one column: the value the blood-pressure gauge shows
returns 6 mmHg
